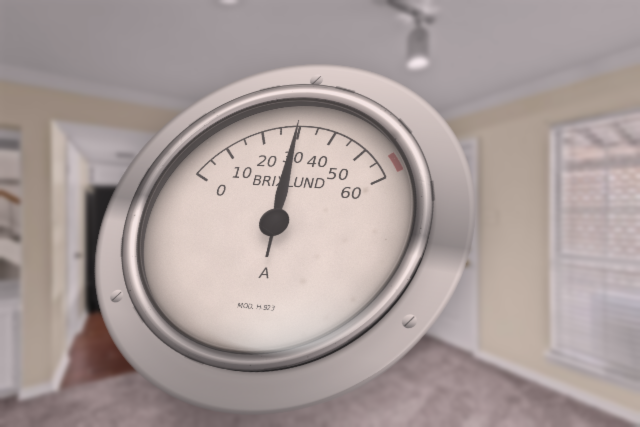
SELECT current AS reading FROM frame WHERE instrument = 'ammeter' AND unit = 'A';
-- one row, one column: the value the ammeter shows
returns 30 A
